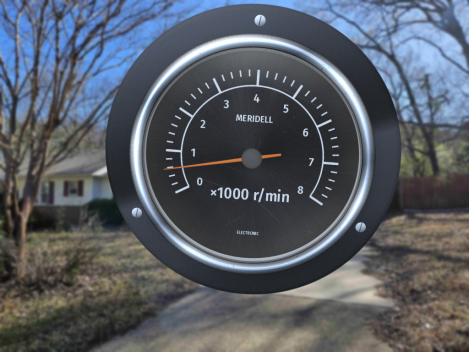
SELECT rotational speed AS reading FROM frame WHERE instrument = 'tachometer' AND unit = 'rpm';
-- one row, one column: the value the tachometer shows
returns 600 rpm
